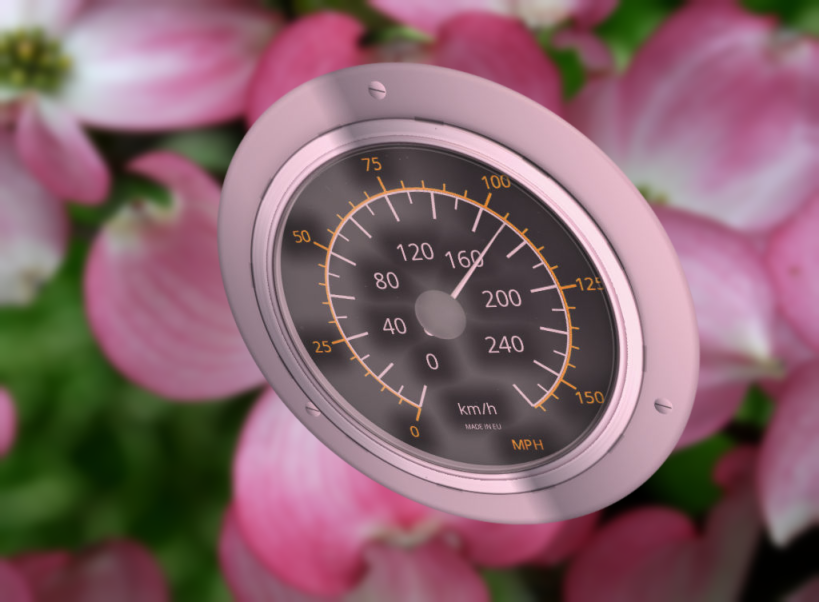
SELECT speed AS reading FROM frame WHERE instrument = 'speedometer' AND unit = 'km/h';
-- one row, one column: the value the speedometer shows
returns 170 km/h
